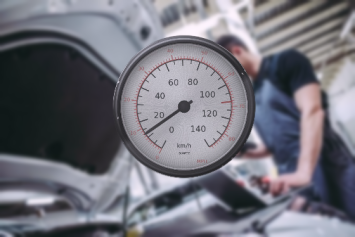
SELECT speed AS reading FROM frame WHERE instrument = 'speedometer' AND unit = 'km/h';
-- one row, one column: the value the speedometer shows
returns 12.5 km/h
